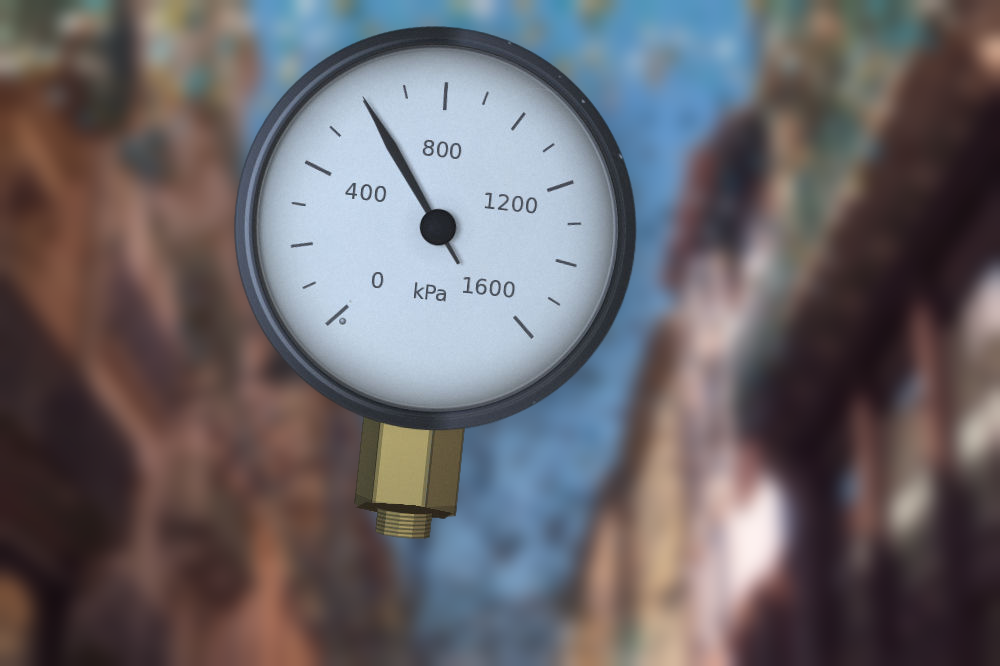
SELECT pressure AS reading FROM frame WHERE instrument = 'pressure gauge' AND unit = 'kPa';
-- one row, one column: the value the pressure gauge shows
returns 600 kPa
